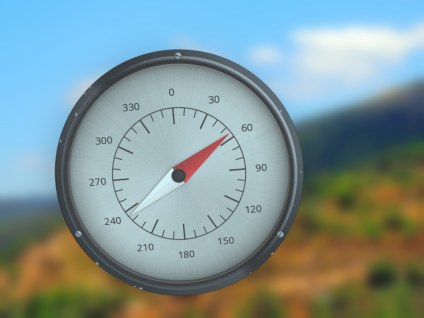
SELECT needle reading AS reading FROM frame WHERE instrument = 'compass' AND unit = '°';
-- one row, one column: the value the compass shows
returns 55 °
